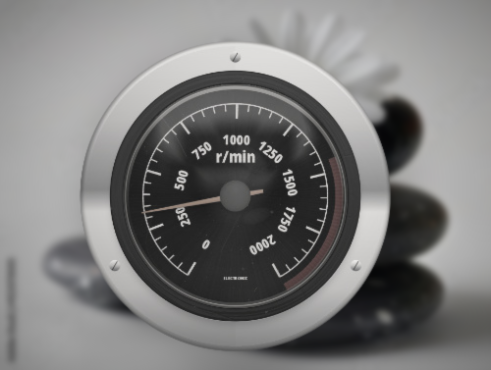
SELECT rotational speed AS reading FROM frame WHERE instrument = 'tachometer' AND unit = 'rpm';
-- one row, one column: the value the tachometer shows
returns 325 rpm
